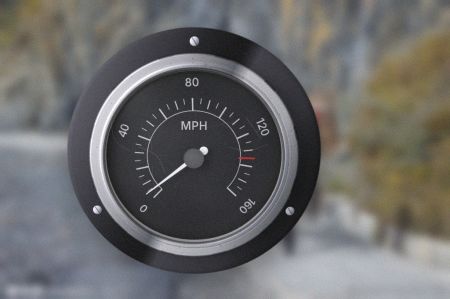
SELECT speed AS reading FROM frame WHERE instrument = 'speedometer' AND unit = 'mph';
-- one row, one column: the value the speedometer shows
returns 5 mph
